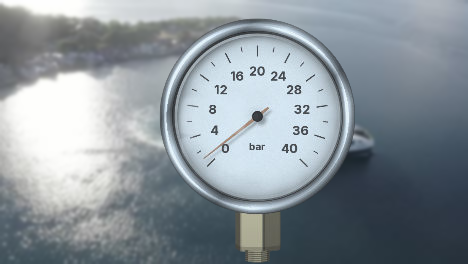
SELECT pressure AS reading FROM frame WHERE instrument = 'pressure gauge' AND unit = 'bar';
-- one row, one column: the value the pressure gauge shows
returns 1 bar
